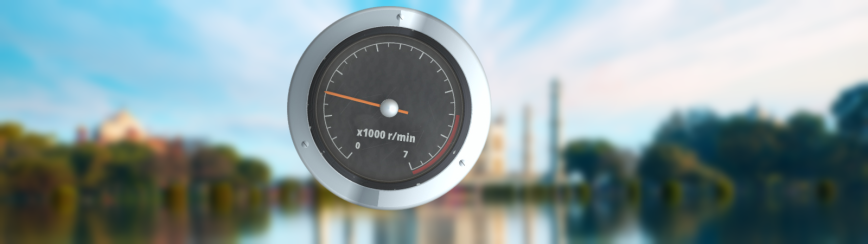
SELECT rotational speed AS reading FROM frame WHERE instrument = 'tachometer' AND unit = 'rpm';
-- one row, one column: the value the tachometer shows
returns 1500 rpm
